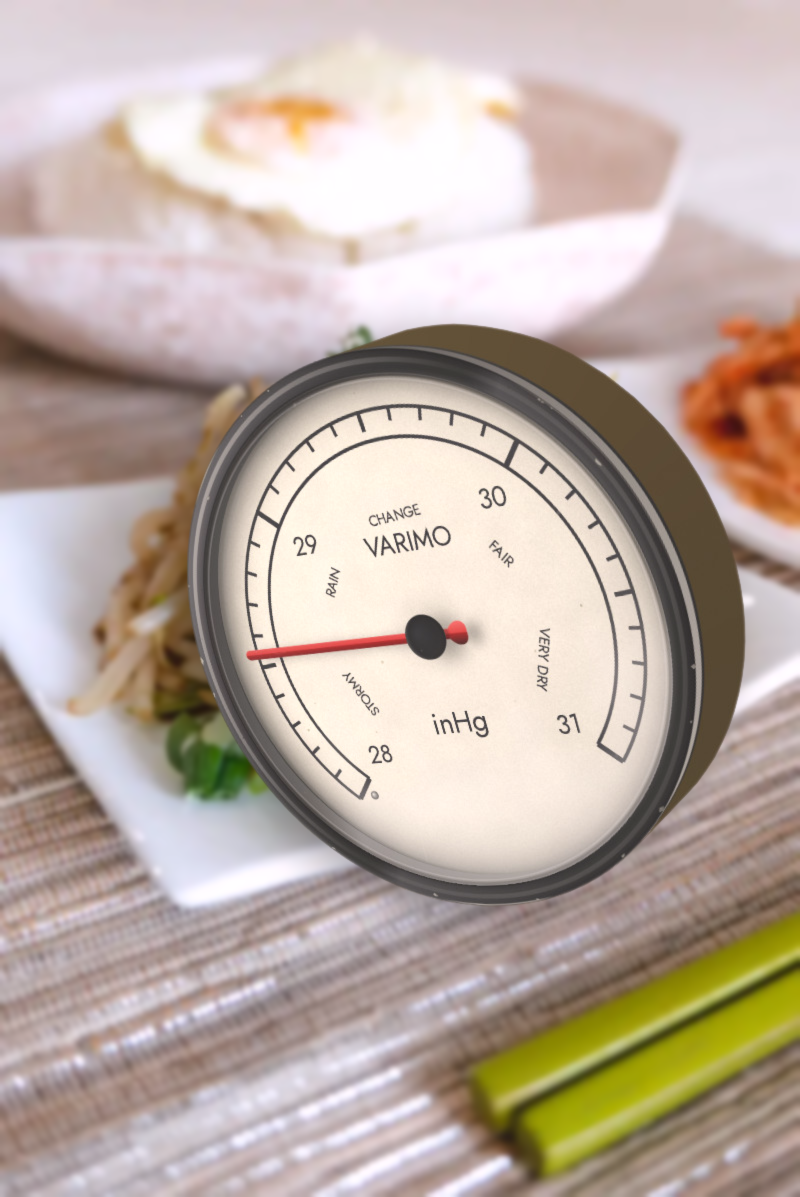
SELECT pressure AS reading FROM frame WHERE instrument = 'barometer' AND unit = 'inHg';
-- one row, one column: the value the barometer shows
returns 28.55 inHg
